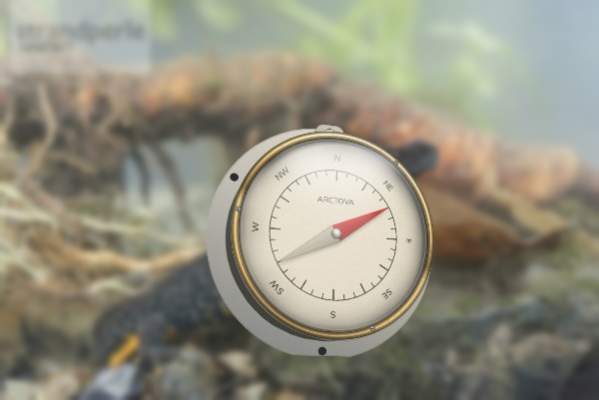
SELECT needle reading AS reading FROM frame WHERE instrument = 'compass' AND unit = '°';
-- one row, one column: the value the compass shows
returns 60 °
